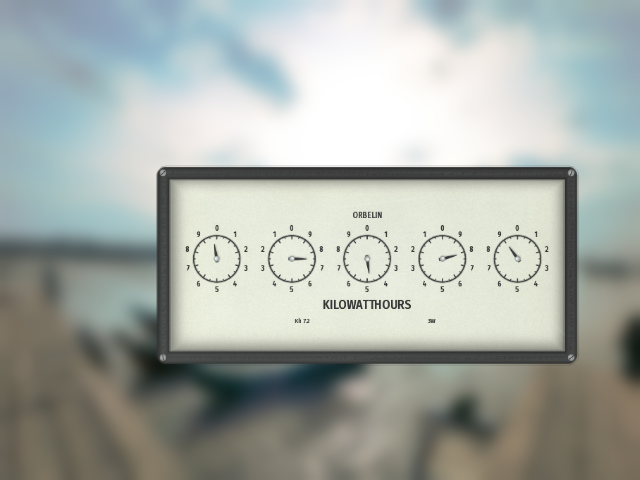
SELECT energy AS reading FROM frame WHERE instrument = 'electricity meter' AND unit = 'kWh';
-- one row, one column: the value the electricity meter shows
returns 97479 kWh
